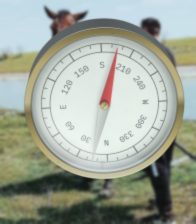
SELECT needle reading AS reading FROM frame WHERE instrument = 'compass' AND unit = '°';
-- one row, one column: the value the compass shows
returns 195 °
